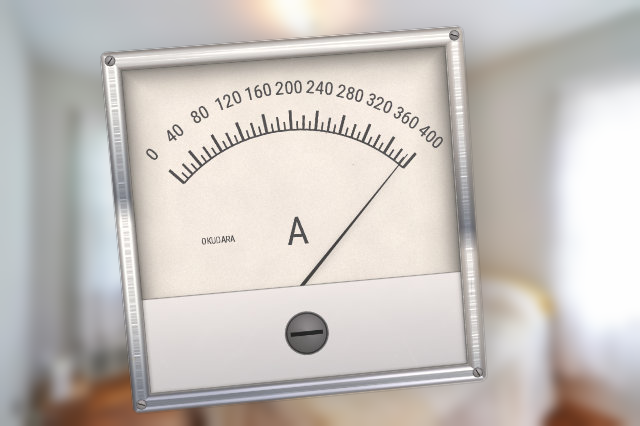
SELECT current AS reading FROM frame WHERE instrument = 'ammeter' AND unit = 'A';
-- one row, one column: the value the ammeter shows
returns 390 A
